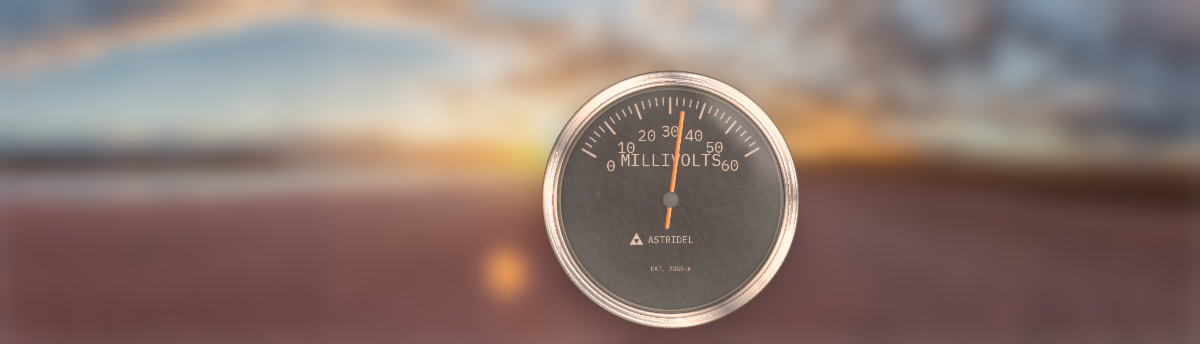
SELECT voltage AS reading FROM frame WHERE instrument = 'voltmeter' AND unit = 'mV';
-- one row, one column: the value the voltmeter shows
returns 34 mV
